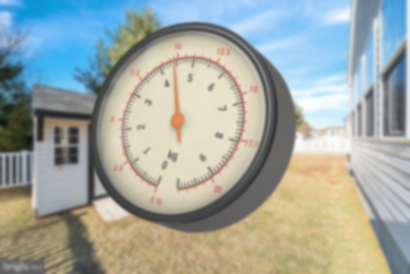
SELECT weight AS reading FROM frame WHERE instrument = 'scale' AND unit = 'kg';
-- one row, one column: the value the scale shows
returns 4.5 kg
